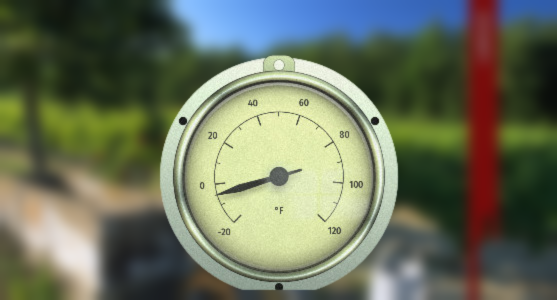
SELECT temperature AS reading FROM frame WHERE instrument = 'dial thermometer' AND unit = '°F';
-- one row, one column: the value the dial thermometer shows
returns -5 °F
